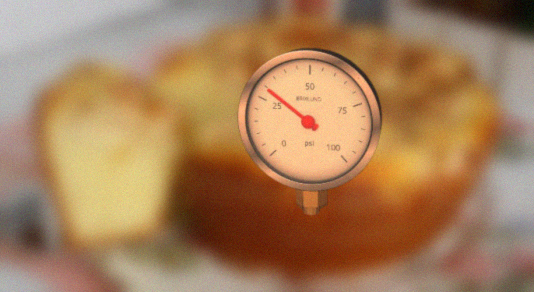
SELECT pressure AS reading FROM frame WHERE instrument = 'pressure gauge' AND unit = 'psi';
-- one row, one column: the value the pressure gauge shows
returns 30 psi
